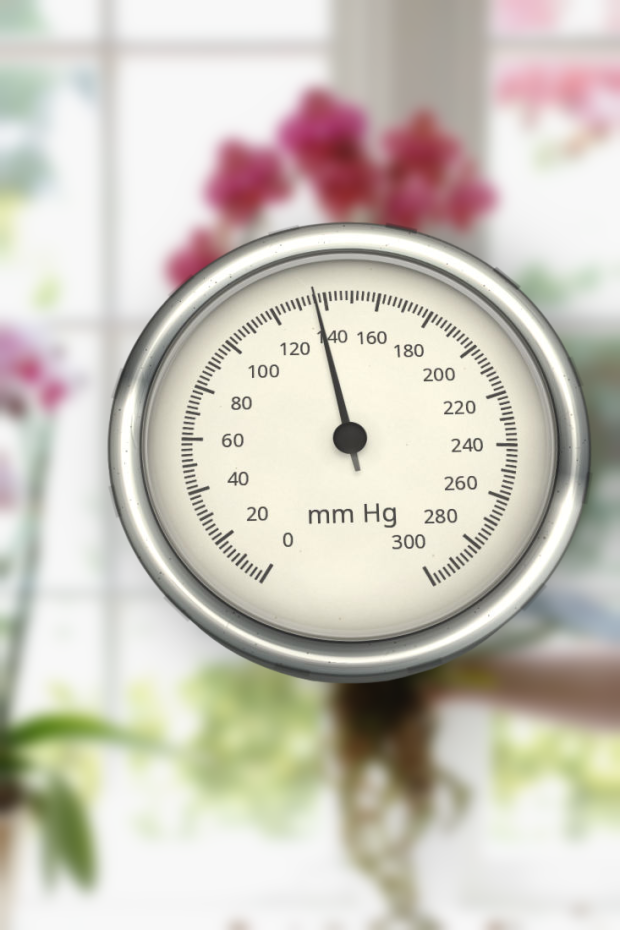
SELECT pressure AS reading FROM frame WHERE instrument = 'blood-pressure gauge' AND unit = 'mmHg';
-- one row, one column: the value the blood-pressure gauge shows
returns 136 mmHg
